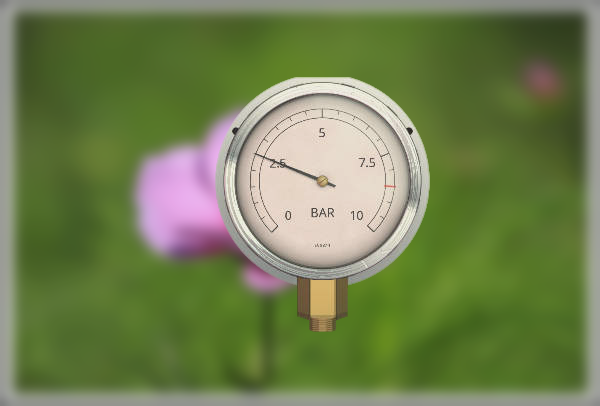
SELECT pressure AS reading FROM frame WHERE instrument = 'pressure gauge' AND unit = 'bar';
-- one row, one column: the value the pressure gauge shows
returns 2.5 bar
